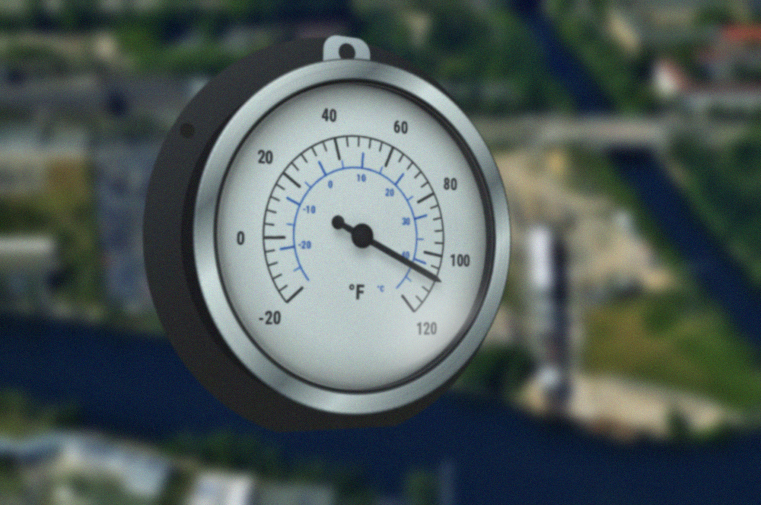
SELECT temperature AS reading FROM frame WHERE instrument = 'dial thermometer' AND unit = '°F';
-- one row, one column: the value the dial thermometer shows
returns 108 °F
